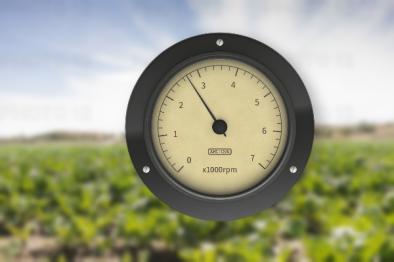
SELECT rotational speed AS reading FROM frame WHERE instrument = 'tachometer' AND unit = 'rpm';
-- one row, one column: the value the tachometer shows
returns 2700 rpm
